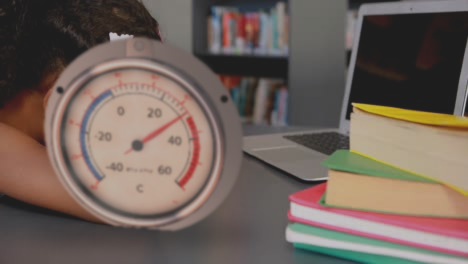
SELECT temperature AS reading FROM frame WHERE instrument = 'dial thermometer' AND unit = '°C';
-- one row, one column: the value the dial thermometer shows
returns 30 °C
